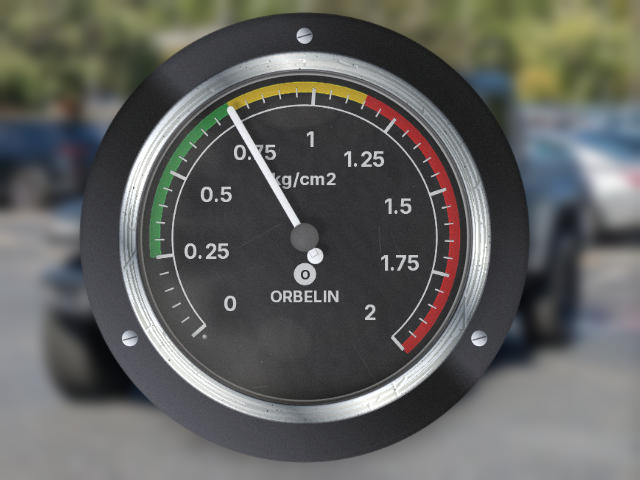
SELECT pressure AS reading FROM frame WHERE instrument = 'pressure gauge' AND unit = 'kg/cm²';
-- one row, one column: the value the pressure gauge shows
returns 0.75 kg/cm²
